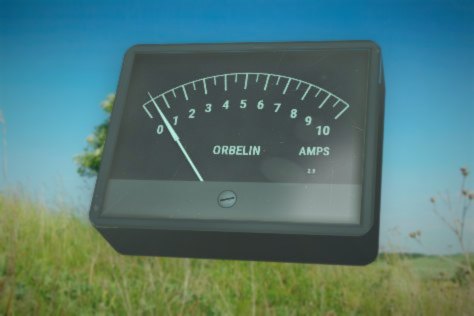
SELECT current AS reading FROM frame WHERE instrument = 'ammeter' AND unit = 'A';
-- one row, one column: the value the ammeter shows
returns 0.5 A
